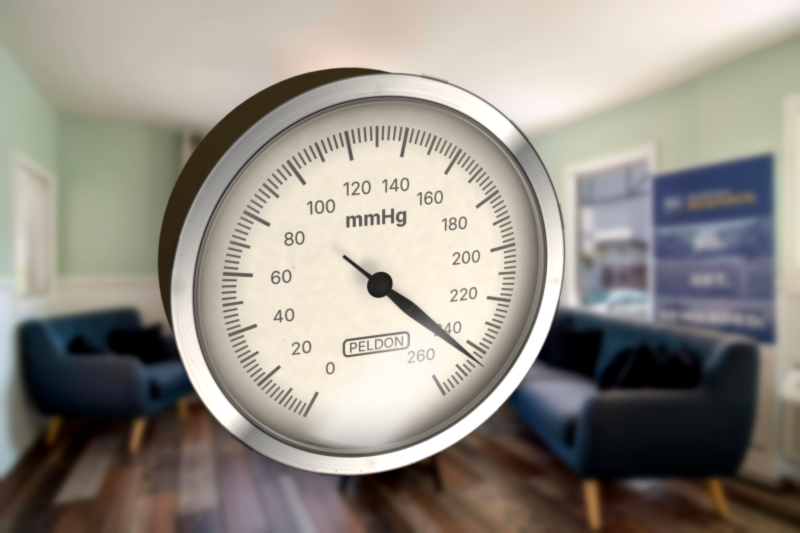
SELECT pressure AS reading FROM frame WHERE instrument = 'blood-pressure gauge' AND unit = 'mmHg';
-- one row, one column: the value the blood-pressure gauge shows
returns 244 mmHg
